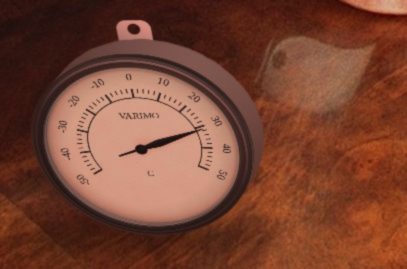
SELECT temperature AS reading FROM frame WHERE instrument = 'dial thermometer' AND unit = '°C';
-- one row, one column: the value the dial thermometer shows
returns 30 °C
